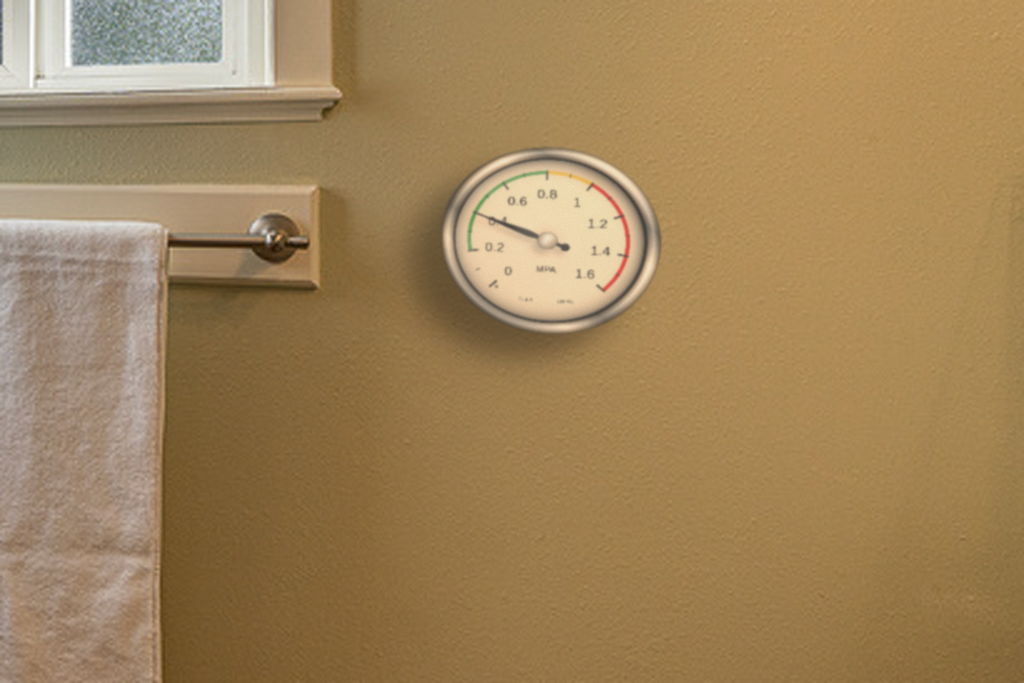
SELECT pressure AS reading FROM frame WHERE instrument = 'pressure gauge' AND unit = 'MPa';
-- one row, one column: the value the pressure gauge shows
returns 0.4 MPa
